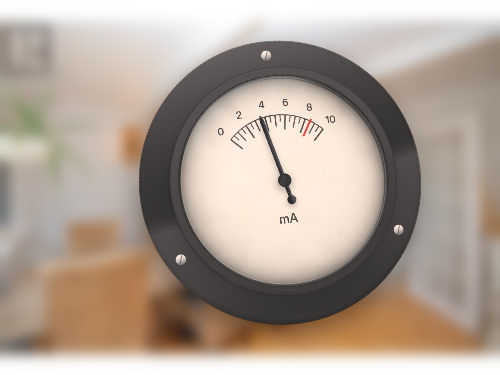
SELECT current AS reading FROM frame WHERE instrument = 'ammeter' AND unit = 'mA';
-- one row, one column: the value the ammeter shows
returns 3.5 mA
